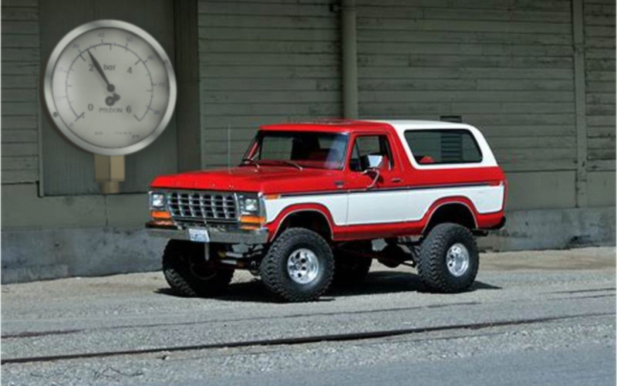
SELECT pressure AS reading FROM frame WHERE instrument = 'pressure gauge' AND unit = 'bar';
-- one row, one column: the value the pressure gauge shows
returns 2.25 bar
